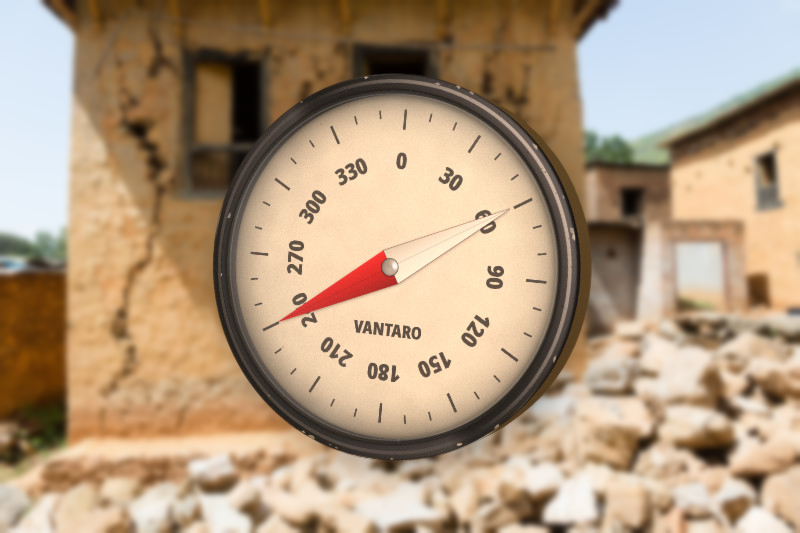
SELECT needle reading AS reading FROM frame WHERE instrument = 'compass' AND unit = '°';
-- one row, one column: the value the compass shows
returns 240 °
